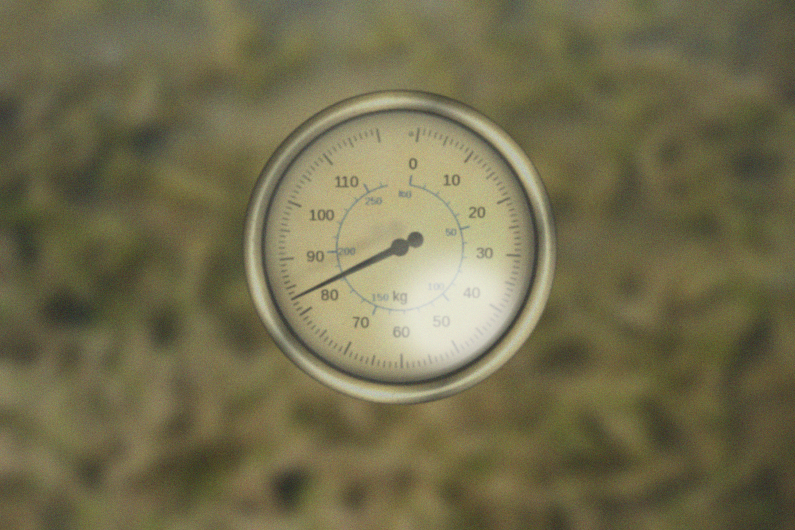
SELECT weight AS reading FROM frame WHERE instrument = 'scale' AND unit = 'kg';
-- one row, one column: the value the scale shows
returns 83 kg
